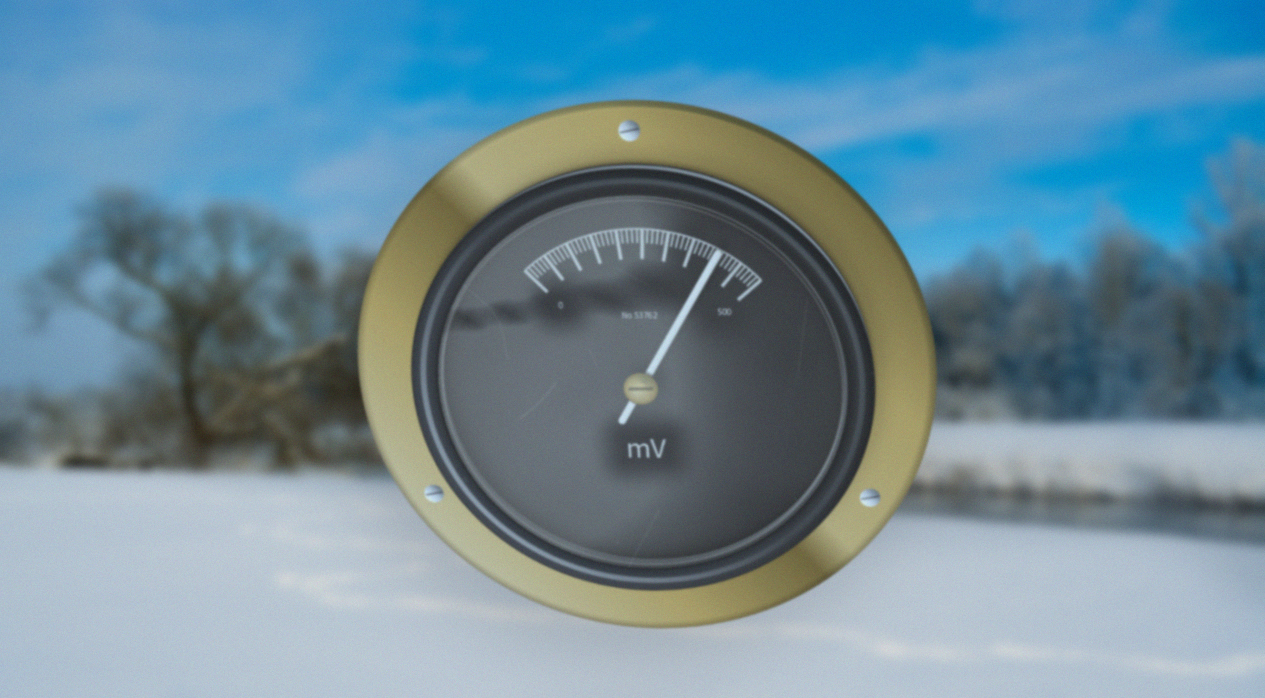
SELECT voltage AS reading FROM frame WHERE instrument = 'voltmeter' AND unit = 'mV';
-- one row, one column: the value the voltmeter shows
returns 400 mV
